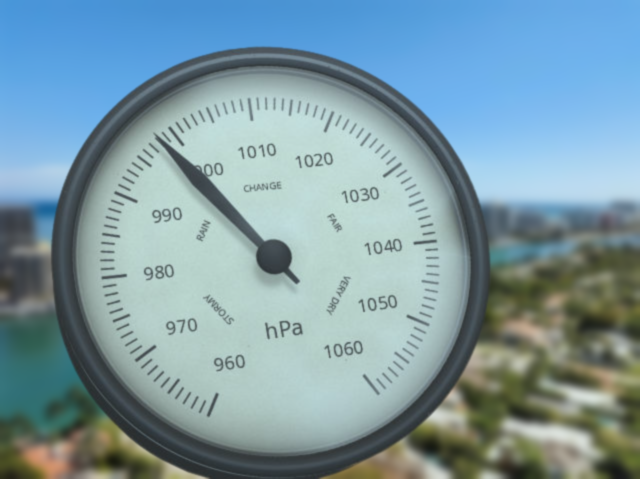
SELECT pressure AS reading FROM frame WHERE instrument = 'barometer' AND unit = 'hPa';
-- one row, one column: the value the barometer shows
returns 998 hPa
